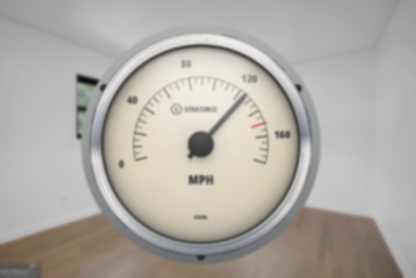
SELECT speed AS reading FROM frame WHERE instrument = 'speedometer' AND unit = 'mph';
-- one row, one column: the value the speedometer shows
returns 125 mph
